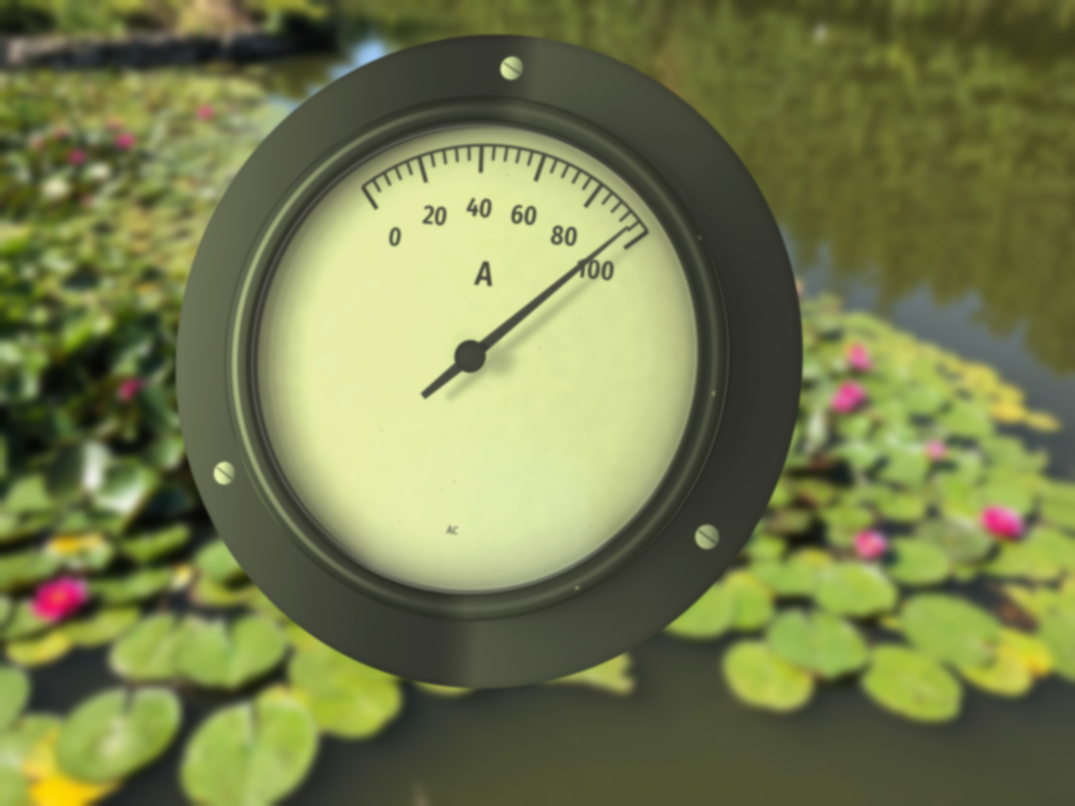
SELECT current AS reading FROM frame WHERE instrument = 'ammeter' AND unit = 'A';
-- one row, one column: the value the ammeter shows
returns 96 A
